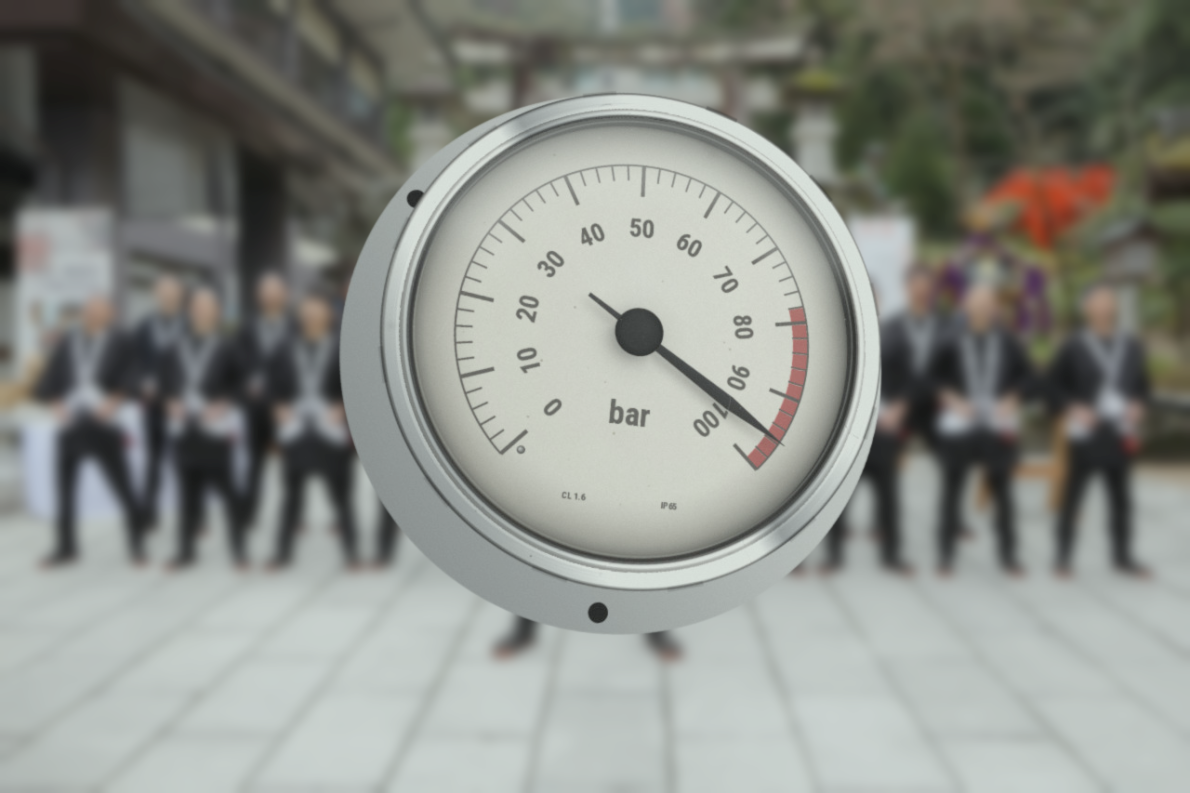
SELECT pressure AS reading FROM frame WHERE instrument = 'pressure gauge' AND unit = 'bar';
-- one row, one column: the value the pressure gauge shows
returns 96 bar
